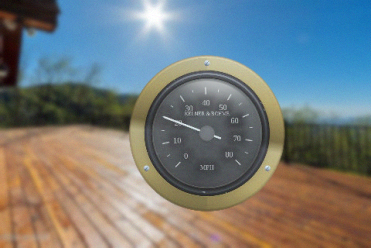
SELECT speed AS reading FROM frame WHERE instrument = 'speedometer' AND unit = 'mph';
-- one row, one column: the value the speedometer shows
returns 20 mph
